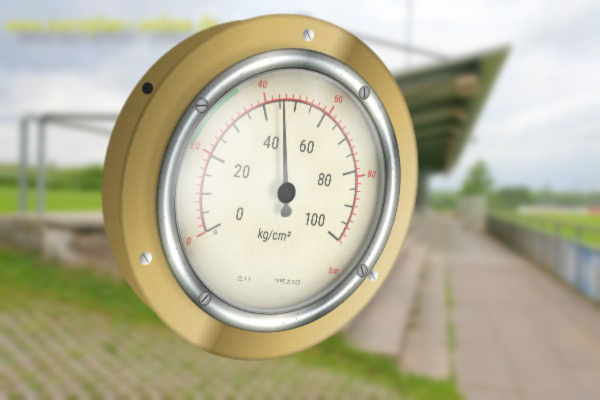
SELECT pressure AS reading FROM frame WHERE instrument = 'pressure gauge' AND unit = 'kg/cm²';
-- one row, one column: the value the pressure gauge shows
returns 45 kg/cm²
